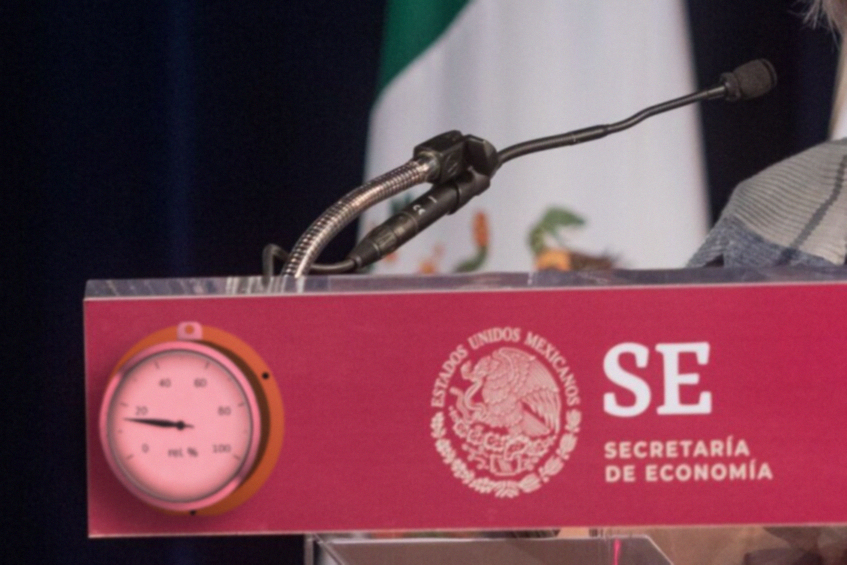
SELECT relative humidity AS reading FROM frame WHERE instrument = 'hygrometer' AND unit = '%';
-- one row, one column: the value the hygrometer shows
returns 15 %
